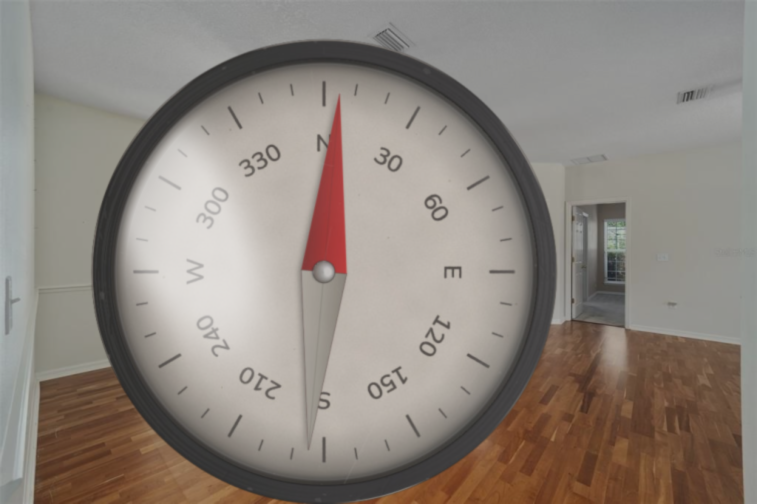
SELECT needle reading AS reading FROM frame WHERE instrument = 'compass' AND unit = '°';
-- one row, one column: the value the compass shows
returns 5 °
